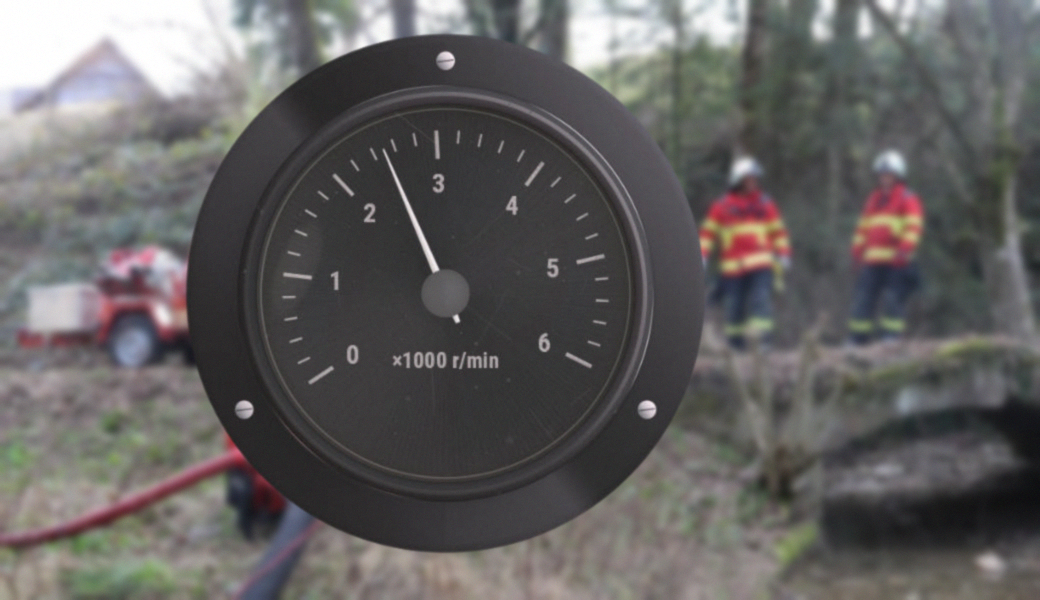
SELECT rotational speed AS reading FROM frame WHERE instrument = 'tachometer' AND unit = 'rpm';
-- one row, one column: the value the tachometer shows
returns 2500 rpm
